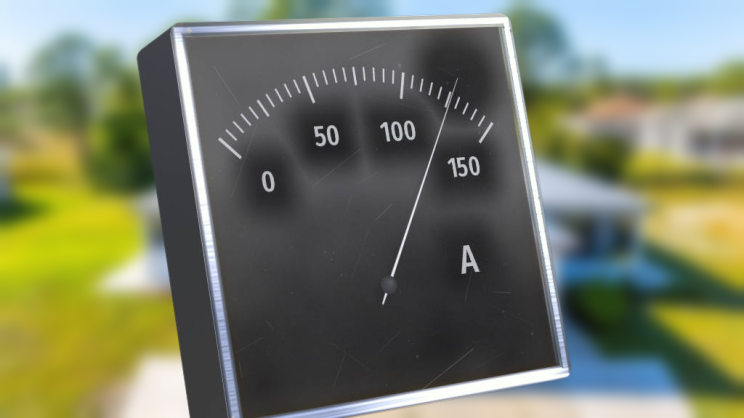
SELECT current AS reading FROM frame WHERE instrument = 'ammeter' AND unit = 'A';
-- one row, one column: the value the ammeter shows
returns 125 A
